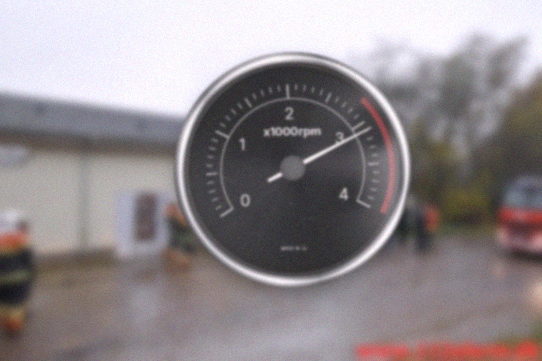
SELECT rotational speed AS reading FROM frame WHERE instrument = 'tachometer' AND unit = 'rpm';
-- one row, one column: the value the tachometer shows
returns 3100 rpm
